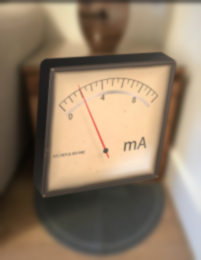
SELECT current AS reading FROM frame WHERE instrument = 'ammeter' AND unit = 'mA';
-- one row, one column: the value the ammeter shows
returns 2 mA
